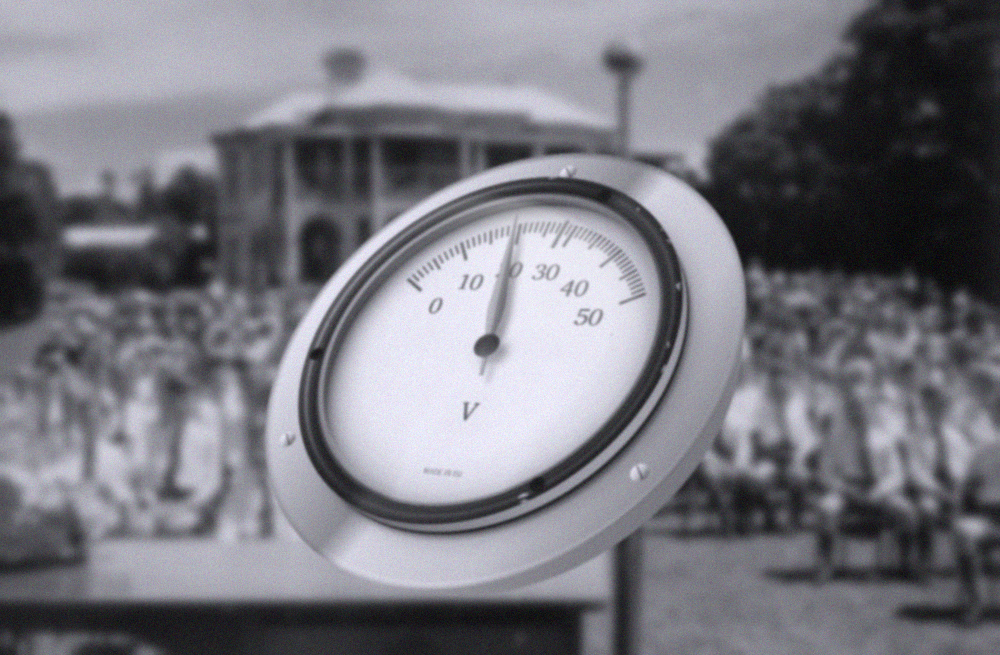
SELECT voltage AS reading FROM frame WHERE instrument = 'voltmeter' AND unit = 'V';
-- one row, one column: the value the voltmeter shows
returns 20 V
